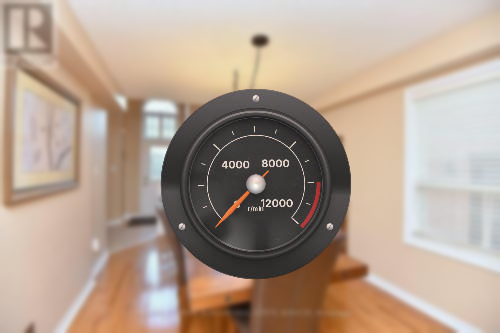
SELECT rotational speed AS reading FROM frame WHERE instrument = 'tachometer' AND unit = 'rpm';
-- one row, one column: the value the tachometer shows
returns 0 rpm
